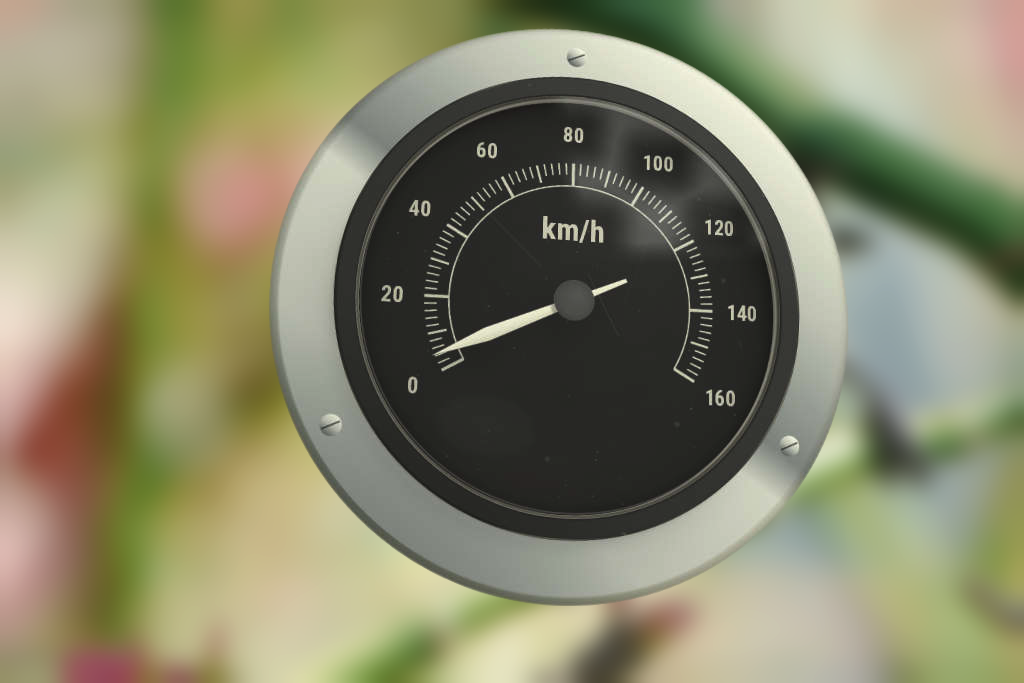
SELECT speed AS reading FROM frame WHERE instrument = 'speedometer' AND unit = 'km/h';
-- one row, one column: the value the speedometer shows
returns 4 km/h
